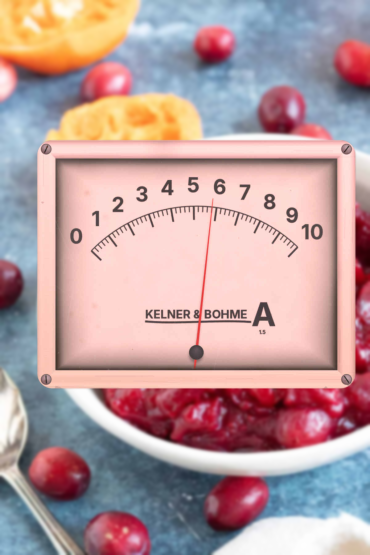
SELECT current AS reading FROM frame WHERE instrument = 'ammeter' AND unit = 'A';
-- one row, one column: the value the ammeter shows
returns 5.8 A
